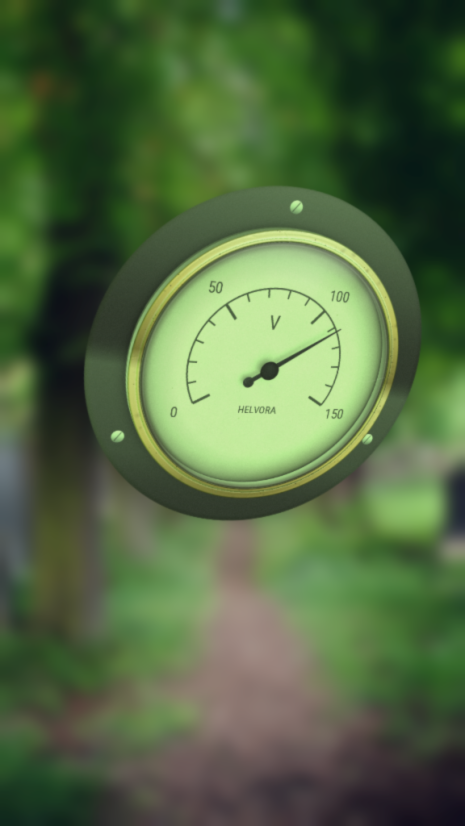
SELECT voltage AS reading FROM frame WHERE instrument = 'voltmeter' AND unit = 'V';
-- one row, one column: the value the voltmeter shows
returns 110 V
